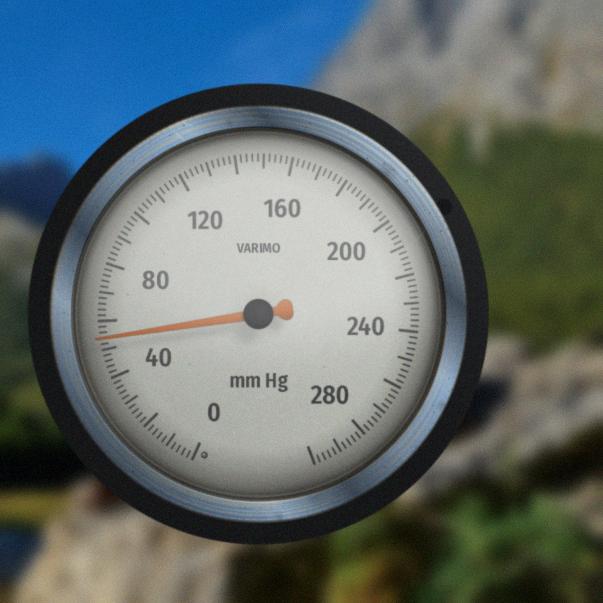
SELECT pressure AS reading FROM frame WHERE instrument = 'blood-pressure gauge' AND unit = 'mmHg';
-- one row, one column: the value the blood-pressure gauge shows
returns 54 mmHg
